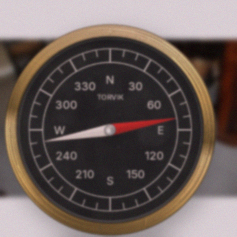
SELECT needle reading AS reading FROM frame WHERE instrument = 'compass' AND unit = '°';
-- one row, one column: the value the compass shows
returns 80 °
